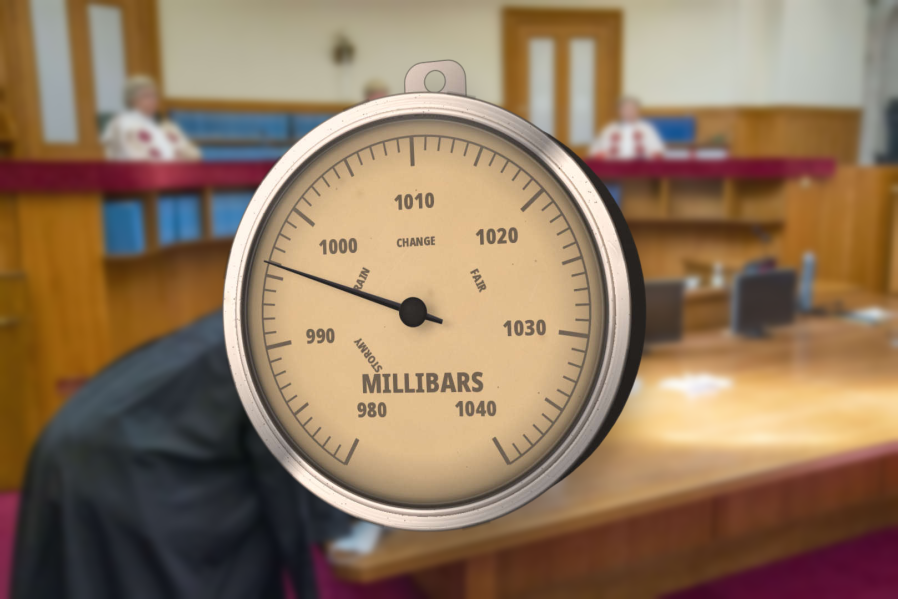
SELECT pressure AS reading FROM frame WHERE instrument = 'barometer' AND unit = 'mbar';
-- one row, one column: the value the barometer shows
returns 996 mbar
